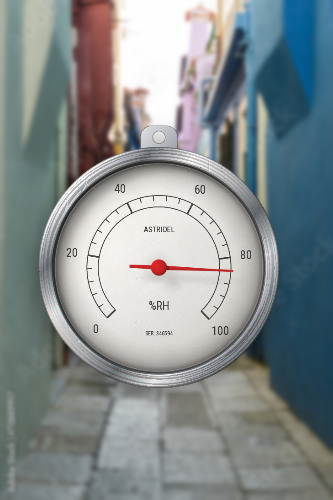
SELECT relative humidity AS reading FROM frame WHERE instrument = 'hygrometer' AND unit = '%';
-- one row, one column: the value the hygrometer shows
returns 84 %
